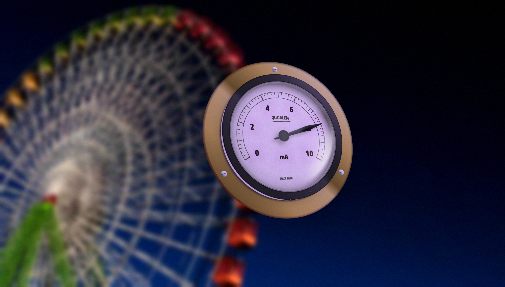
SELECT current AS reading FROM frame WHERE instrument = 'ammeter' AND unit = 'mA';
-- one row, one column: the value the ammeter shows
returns 8 mA
